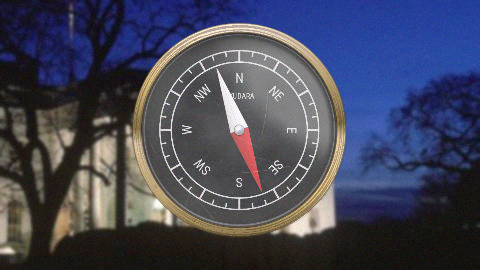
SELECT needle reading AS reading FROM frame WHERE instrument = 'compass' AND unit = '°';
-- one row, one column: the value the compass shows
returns 160 °
